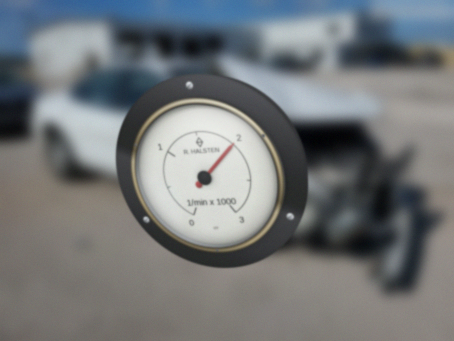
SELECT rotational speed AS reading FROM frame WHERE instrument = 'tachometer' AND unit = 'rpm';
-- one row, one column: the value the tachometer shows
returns 2000 rpm
